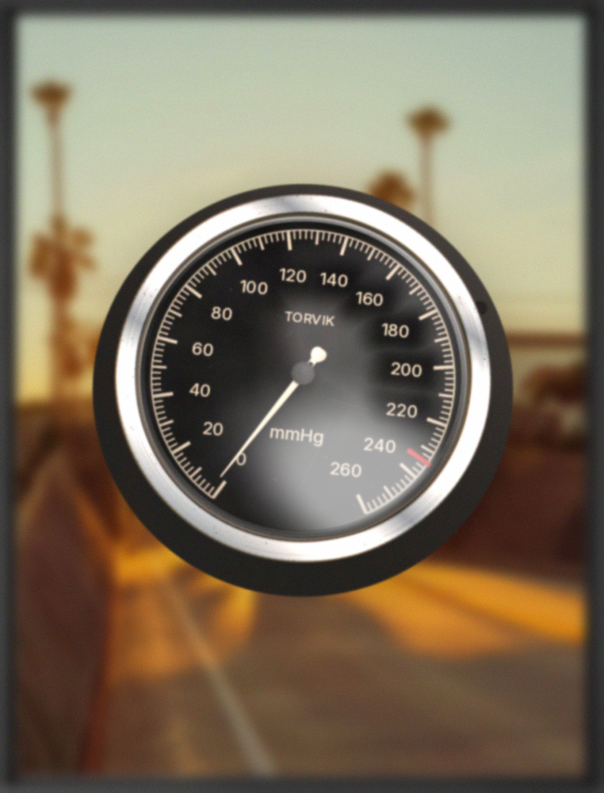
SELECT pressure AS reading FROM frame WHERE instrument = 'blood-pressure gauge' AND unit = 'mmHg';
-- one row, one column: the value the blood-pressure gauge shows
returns 2 mmHg
